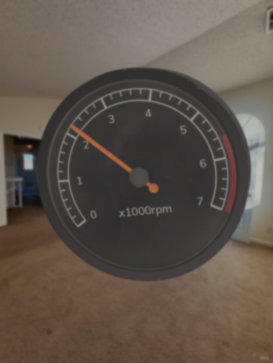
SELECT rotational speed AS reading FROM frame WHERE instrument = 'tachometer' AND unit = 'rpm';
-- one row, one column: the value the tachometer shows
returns 2200 rpm
